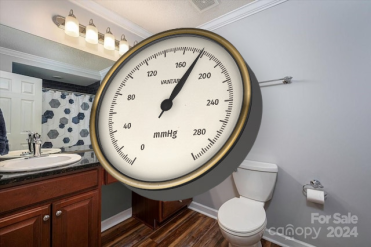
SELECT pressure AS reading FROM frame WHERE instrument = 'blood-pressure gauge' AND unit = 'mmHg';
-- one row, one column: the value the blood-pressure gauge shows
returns 180 mmHg
